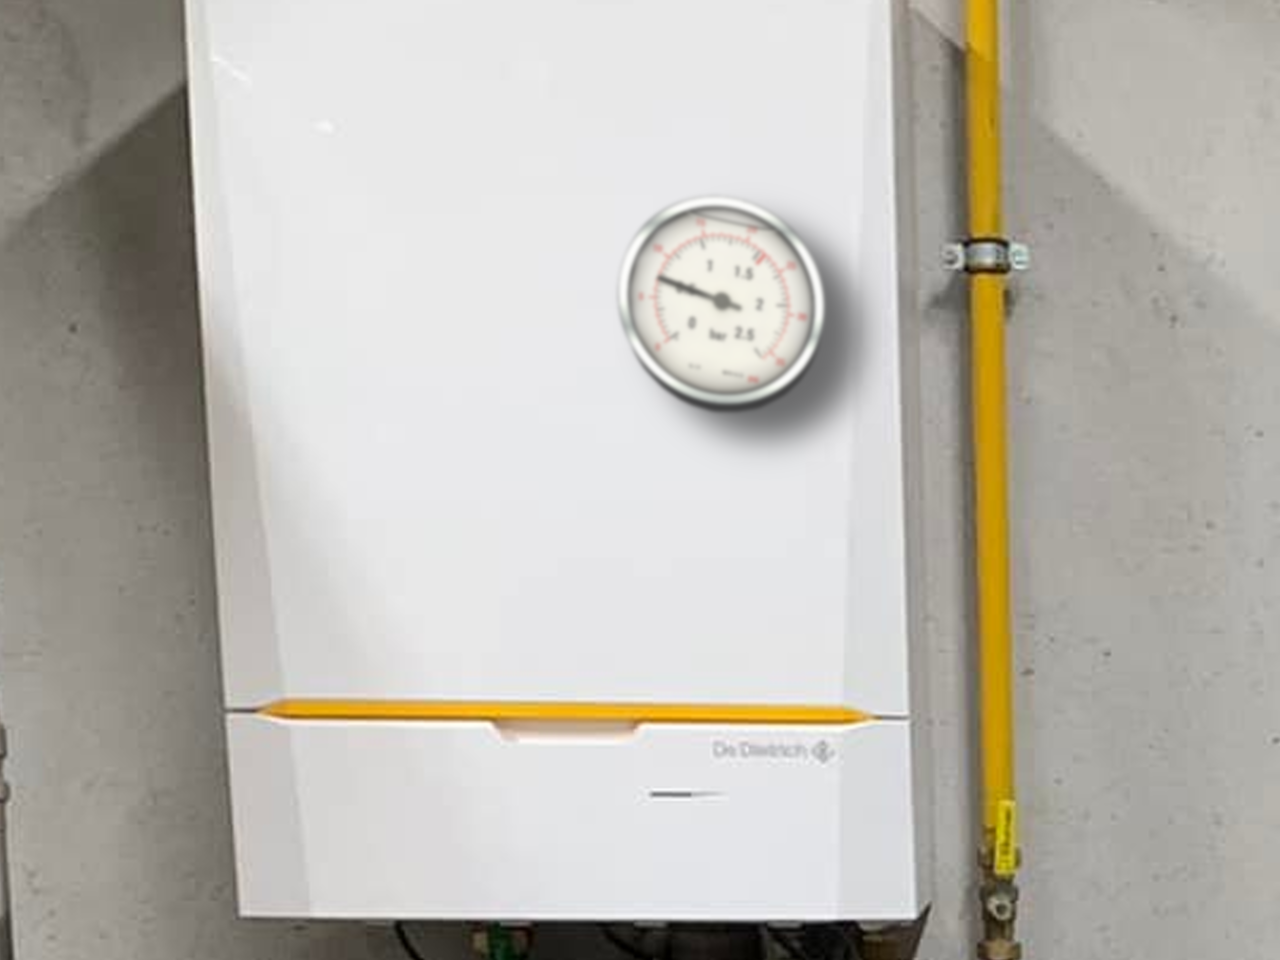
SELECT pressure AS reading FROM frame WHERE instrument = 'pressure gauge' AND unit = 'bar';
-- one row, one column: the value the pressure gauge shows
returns 0.5 bar
